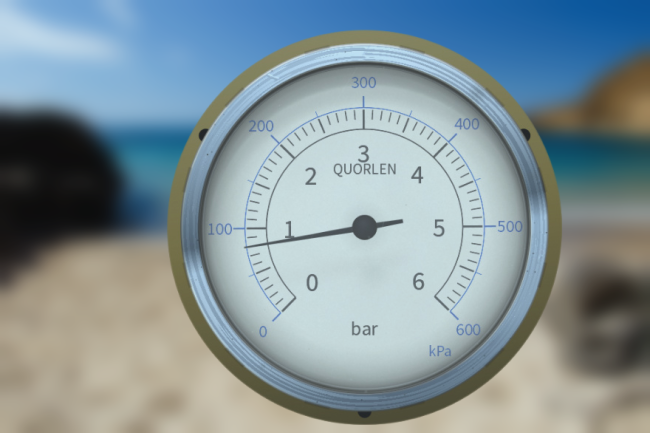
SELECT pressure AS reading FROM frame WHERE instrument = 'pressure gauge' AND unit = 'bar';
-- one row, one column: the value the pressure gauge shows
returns 0.8 bar
